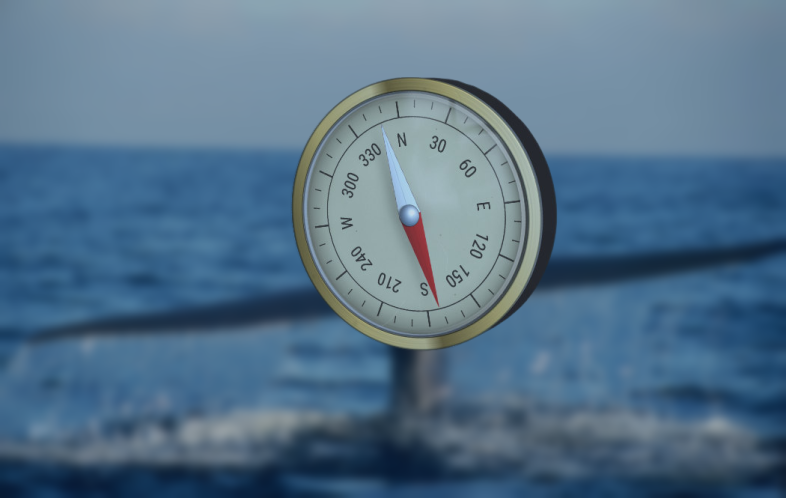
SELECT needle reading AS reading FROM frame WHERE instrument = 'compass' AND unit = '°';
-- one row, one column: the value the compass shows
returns 170 °
